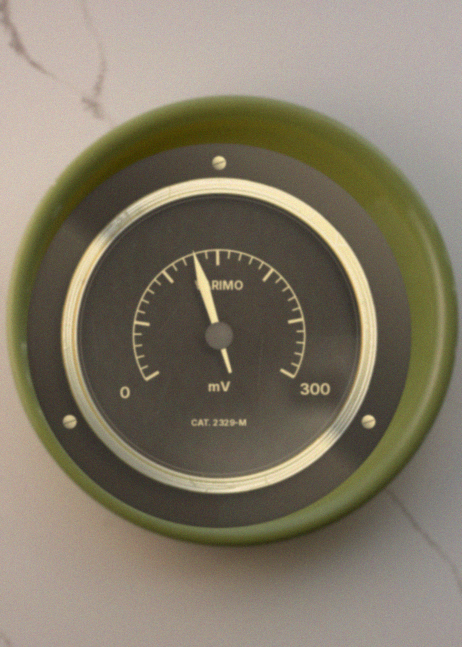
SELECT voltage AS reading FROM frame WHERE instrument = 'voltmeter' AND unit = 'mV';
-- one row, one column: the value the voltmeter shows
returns 130 mV
